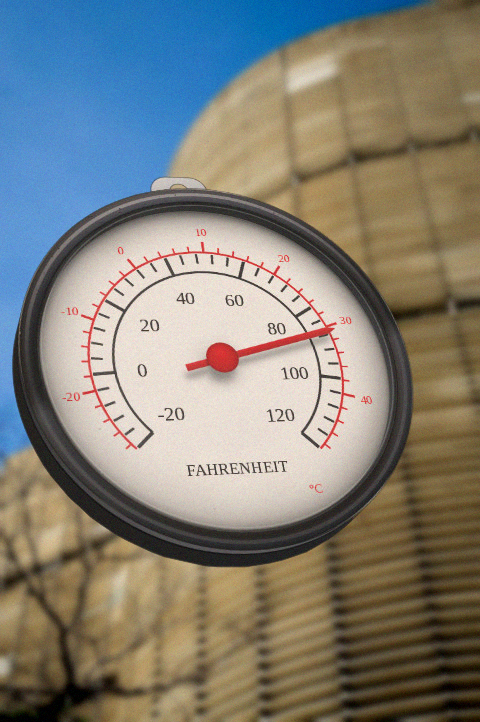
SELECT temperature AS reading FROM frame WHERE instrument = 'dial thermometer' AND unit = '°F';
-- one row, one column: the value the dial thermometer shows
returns 88 °F
